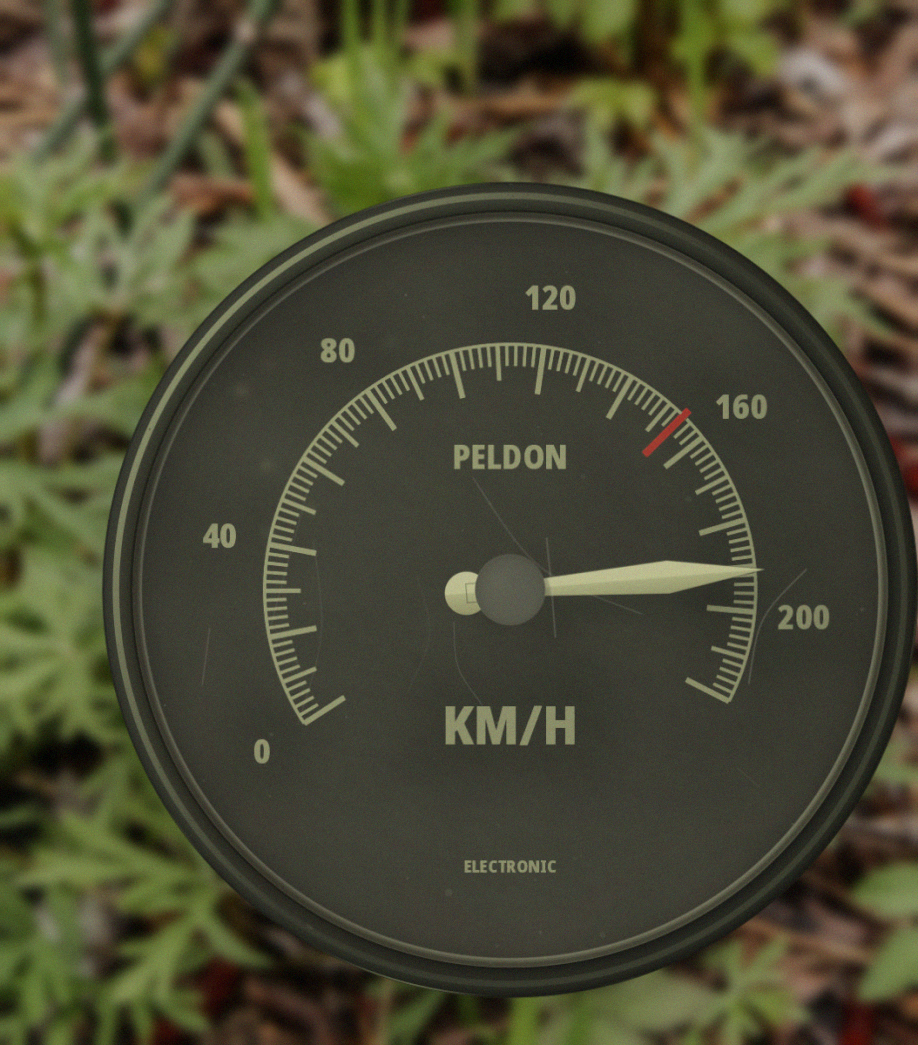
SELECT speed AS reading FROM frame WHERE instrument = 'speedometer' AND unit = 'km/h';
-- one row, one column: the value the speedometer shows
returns 191 km/h
